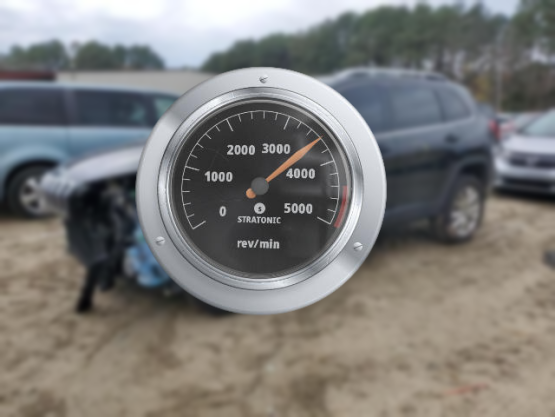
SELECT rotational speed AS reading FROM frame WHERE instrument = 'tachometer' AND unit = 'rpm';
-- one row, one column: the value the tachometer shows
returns 3600 rpm
